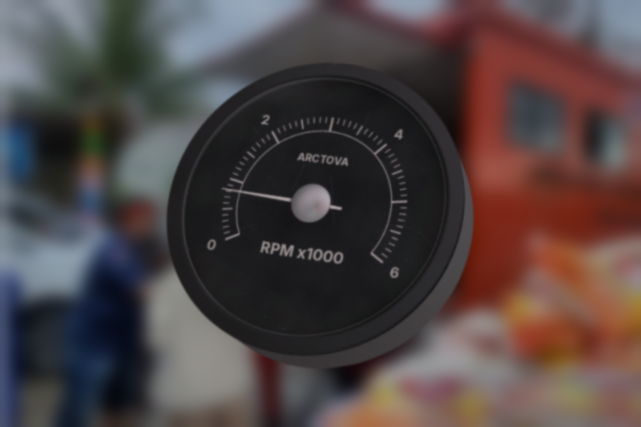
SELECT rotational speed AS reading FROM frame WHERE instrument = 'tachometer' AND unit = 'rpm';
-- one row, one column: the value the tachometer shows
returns 800 rpm
